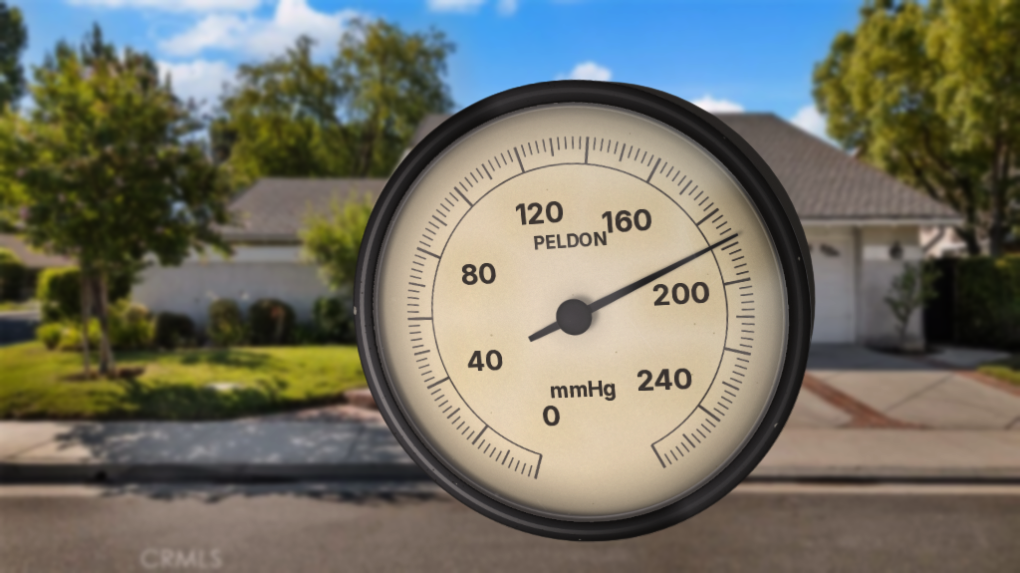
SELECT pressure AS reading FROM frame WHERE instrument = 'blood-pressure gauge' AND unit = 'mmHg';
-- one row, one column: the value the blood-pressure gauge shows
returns 188 mmHg
